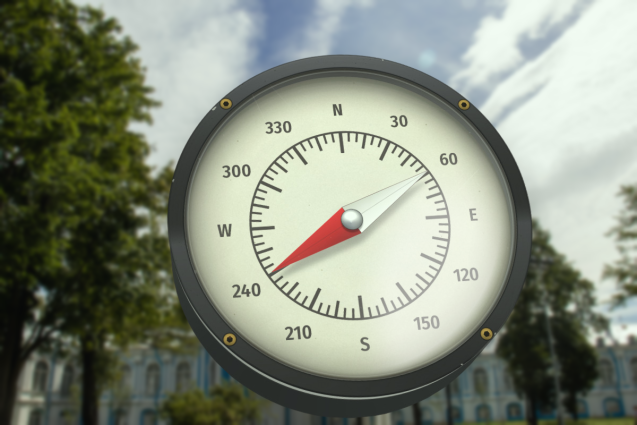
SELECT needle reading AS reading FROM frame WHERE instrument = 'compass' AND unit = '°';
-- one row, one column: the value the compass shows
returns 240 °
